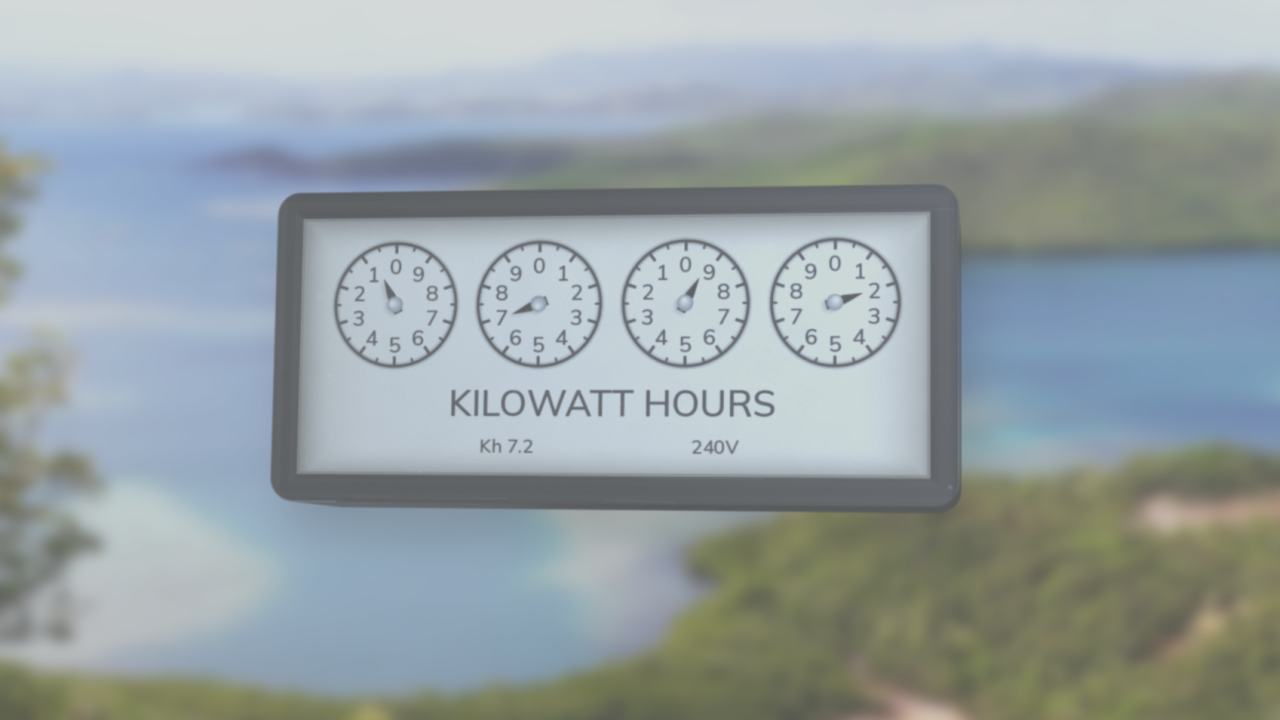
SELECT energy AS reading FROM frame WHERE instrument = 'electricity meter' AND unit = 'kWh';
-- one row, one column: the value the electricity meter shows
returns 692 kWh
